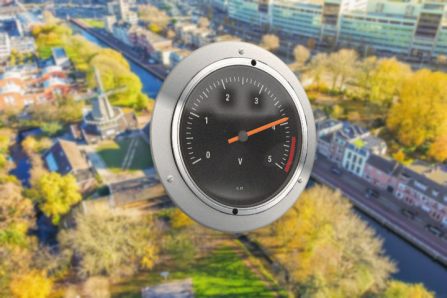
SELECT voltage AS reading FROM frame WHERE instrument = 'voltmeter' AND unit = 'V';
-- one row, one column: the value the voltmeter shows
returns 3.9 V
